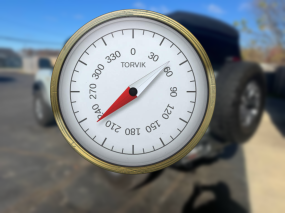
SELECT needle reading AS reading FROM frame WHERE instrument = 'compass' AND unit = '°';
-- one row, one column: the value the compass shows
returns 230 °
